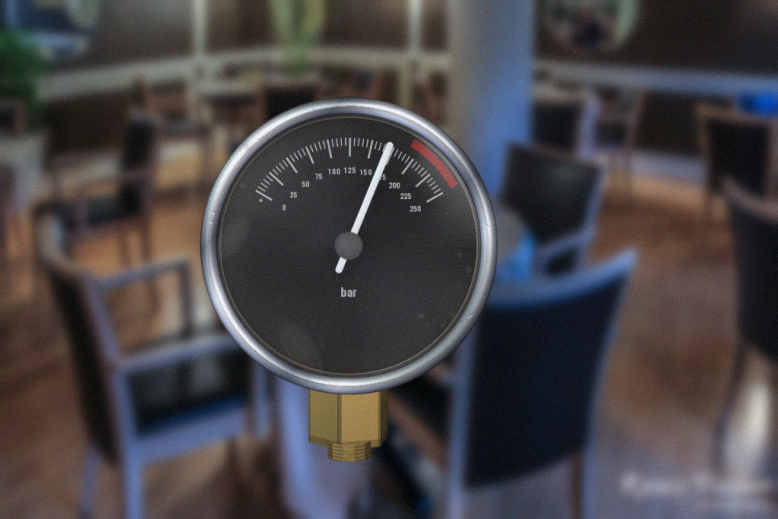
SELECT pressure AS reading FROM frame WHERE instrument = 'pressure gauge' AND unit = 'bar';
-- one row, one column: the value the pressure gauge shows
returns 170 bar
